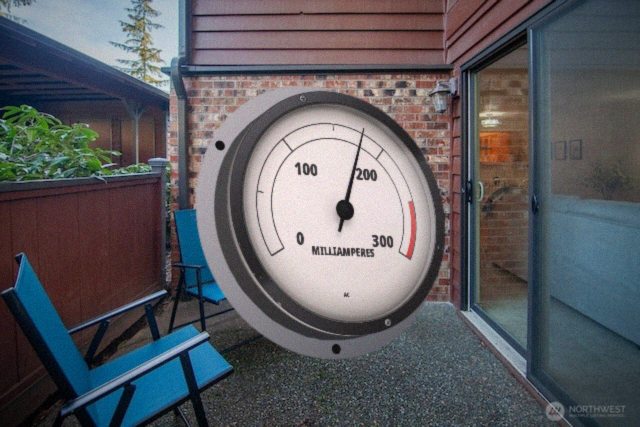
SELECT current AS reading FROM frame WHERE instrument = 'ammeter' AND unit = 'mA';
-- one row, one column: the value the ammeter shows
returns 175 mA
